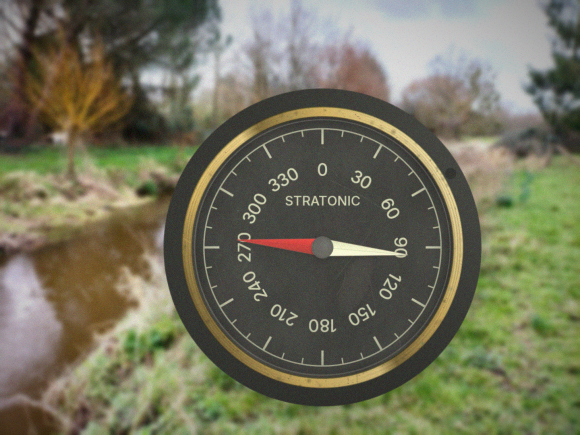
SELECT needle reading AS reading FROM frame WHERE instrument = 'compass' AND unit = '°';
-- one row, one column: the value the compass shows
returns 275 °
